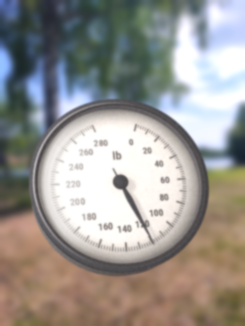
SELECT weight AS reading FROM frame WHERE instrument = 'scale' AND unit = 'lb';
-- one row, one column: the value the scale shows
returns 120 lb
